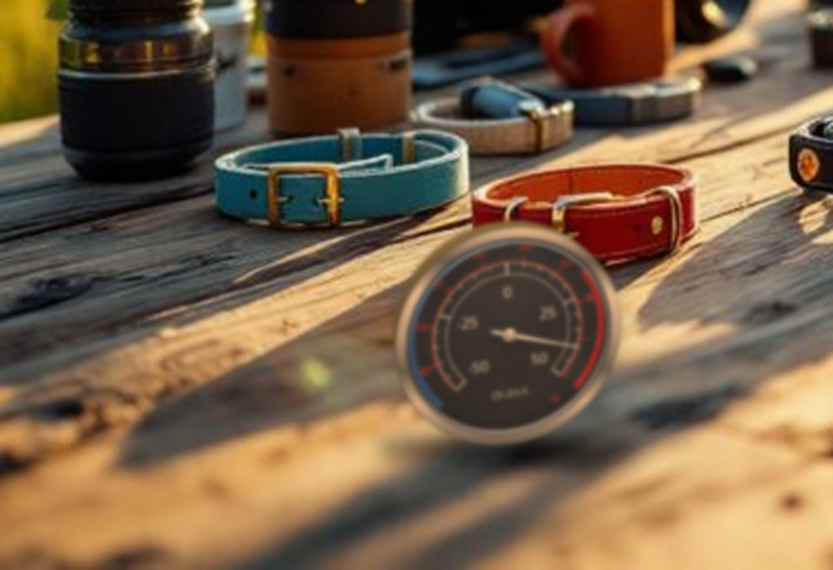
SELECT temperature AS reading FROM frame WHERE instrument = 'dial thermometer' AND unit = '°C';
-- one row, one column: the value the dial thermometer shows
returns 40 °C
